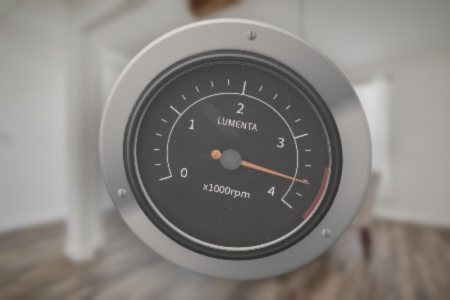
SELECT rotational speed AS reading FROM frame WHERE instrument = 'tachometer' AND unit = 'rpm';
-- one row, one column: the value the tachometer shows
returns 3600 rpm
